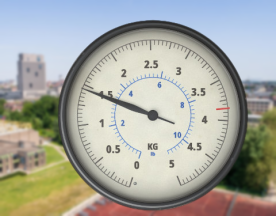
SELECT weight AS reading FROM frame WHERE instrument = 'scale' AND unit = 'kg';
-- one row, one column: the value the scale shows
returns 1.45 kg
